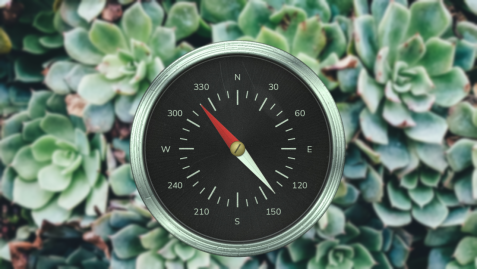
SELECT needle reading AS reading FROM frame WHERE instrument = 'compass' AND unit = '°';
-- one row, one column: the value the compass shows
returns 320 °
